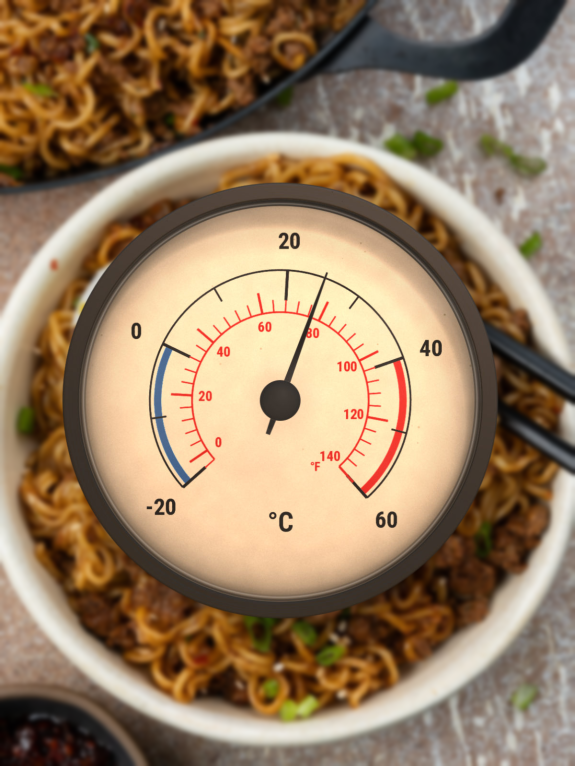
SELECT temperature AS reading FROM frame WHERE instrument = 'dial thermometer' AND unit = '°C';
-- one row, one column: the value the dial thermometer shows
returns 25 °C
